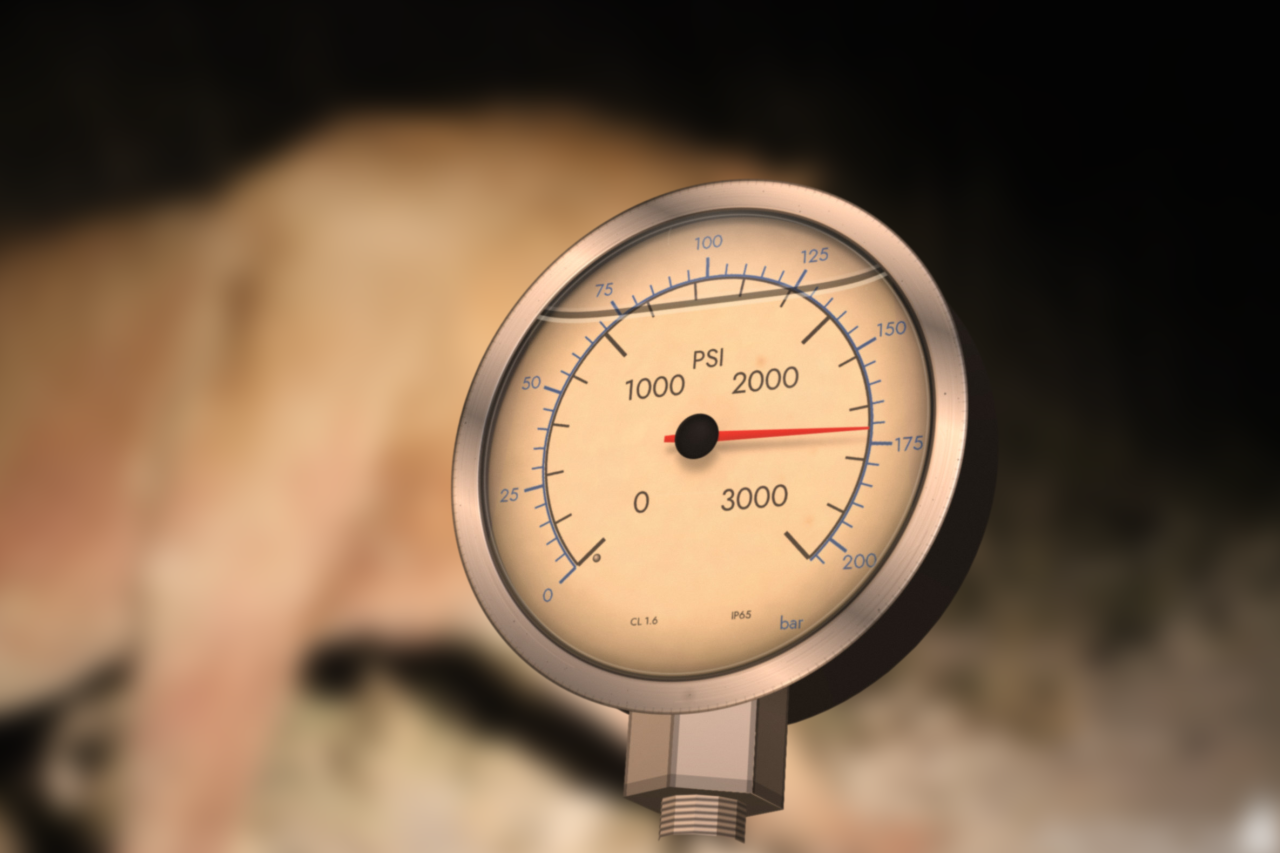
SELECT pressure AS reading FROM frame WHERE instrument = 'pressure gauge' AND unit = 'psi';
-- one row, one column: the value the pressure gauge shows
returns 2500 psi
